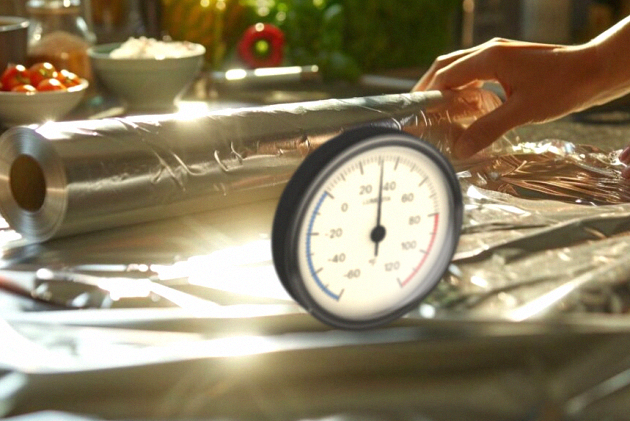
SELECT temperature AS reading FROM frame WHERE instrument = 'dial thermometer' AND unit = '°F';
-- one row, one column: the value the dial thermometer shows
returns 30 °F
